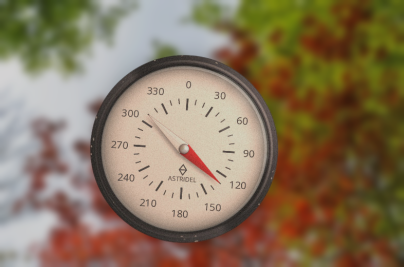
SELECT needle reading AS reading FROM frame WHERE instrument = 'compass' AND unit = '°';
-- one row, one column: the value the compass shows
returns 130 °
